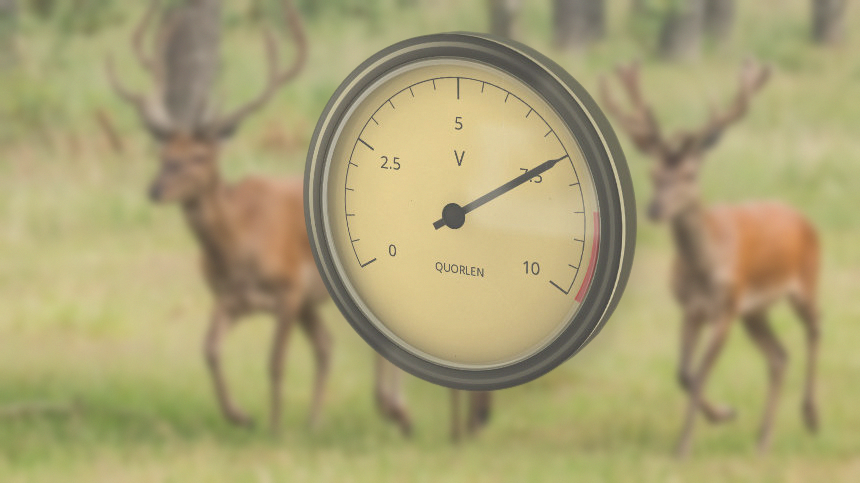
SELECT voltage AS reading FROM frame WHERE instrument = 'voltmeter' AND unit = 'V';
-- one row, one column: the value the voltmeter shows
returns 7.5 V
